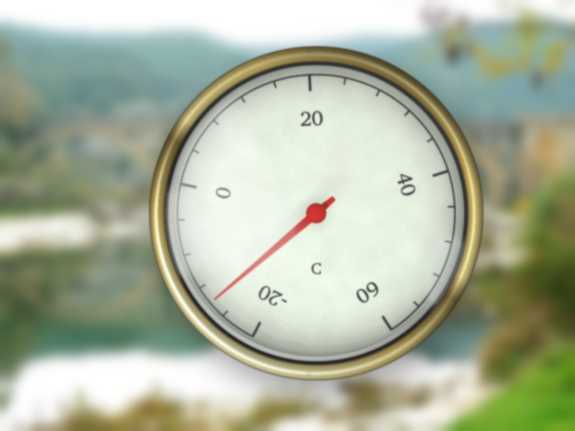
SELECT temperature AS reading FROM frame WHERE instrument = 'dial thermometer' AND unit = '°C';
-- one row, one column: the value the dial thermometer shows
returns -14 °C
